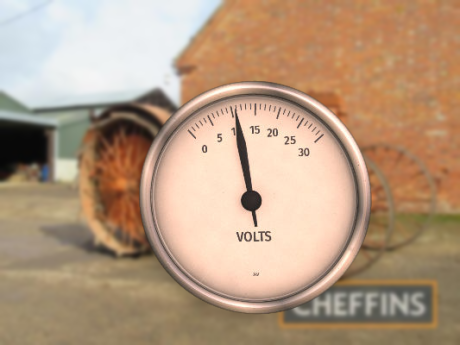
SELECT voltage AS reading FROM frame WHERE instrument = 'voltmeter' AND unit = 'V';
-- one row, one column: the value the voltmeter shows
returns 11 V
